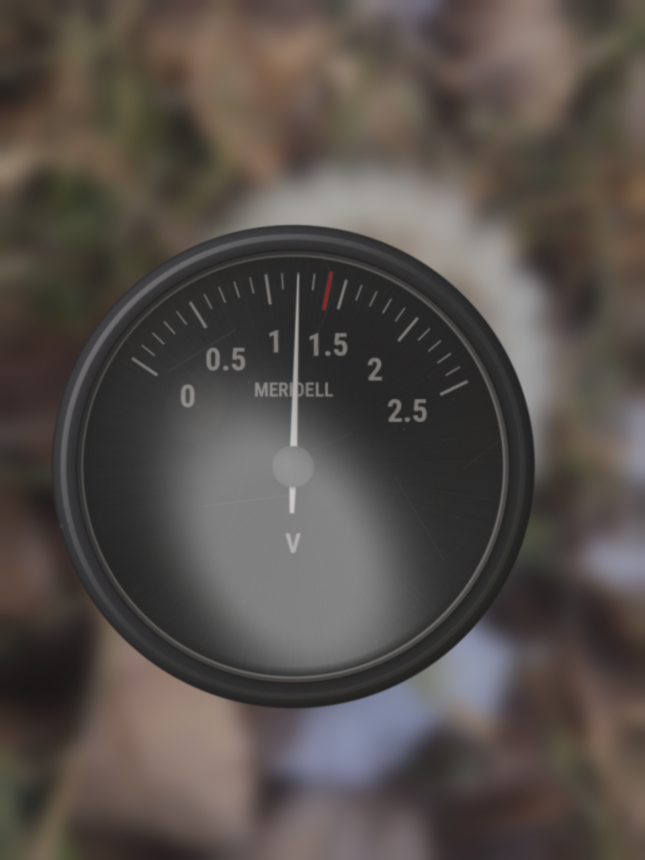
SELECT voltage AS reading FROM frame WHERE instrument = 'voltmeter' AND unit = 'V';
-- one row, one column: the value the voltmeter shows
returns 1.2 V
